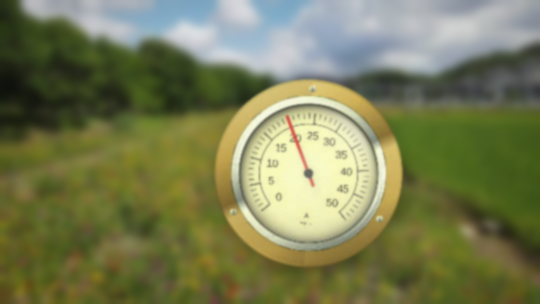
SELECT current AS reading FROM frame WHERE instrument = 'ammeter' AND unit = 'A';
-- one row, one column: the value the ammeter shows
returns 20 A
